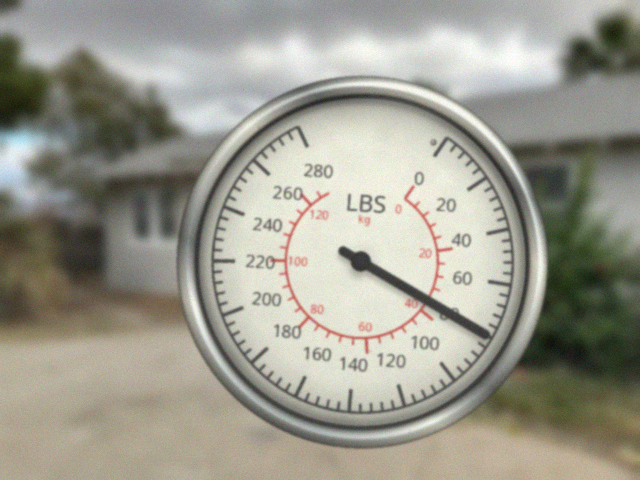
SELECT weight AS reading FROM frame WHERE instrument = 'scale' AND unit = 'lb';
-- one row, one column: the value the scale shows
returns 80 lb
